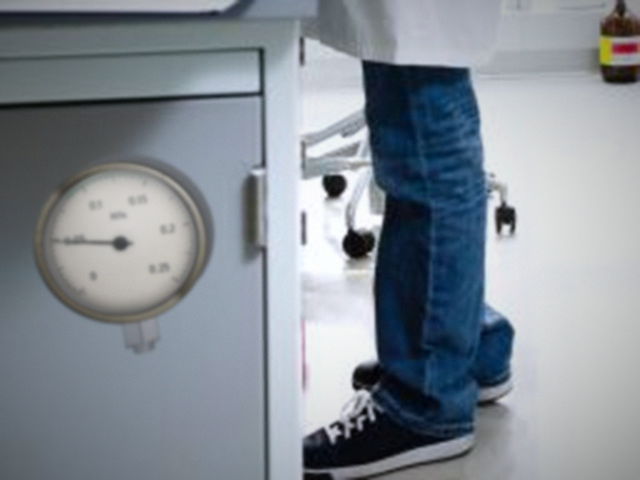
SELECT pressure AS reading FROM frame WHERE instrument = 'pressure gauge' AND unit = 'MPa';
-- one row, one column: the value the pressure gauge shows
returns 0.05 MPa
